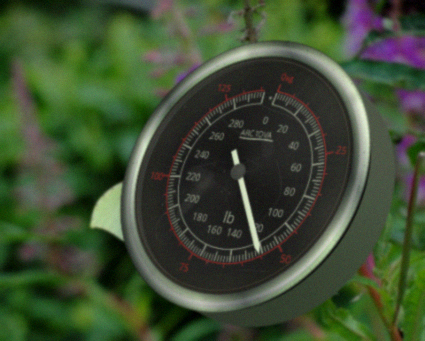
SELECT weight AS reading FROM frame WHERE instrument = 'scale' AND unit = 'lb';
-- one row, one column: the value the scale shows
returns 120 lb
